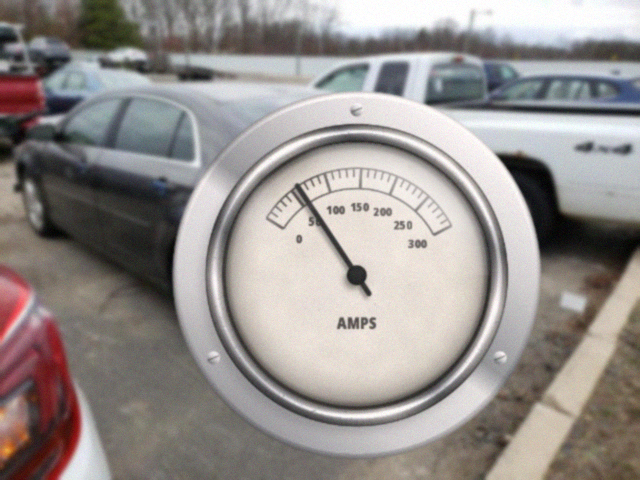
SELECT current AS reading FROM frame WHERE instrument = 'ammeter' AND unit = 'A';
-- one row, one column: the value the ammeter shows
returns 60 A
